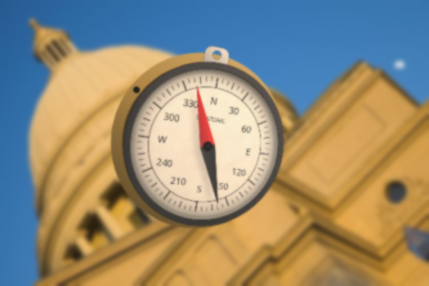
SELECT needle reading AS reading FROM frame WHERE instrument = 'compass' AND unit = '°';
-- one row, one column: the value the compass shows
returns 340 °
